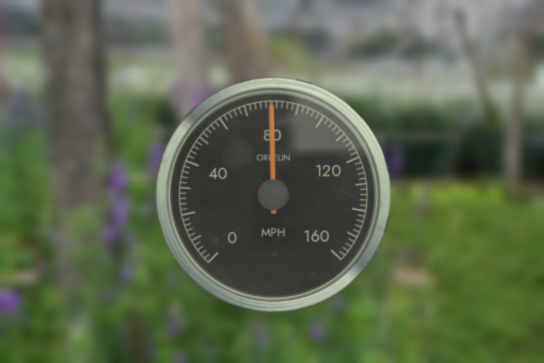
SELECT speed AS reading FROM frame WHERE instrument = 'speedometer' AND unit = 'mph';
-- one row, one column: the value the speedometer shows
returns 80 mph
